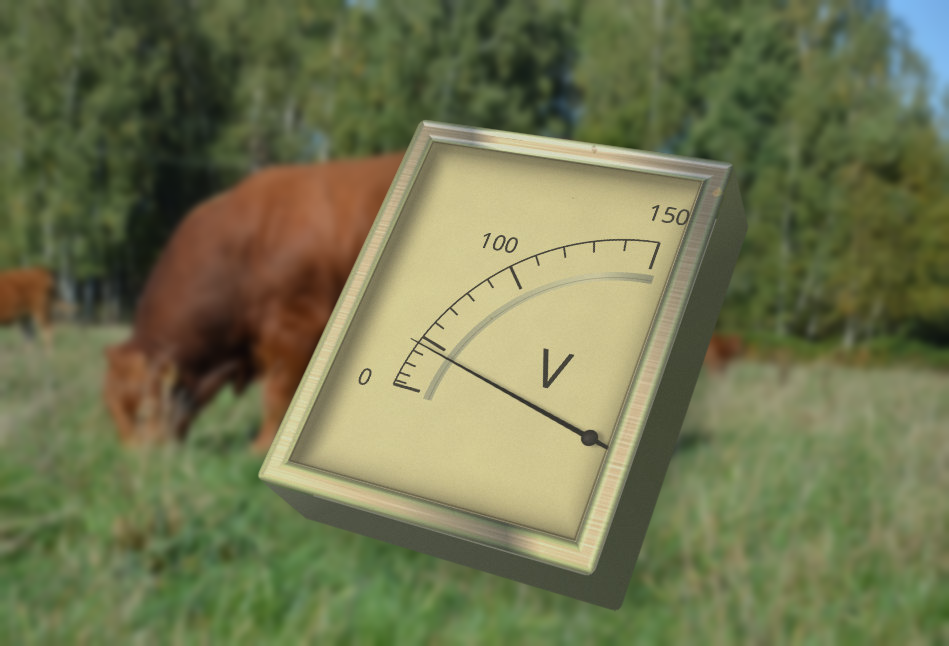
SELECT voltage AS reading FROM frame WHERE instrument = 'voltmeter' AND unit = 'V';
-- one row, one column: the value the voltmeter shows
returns 45 V
